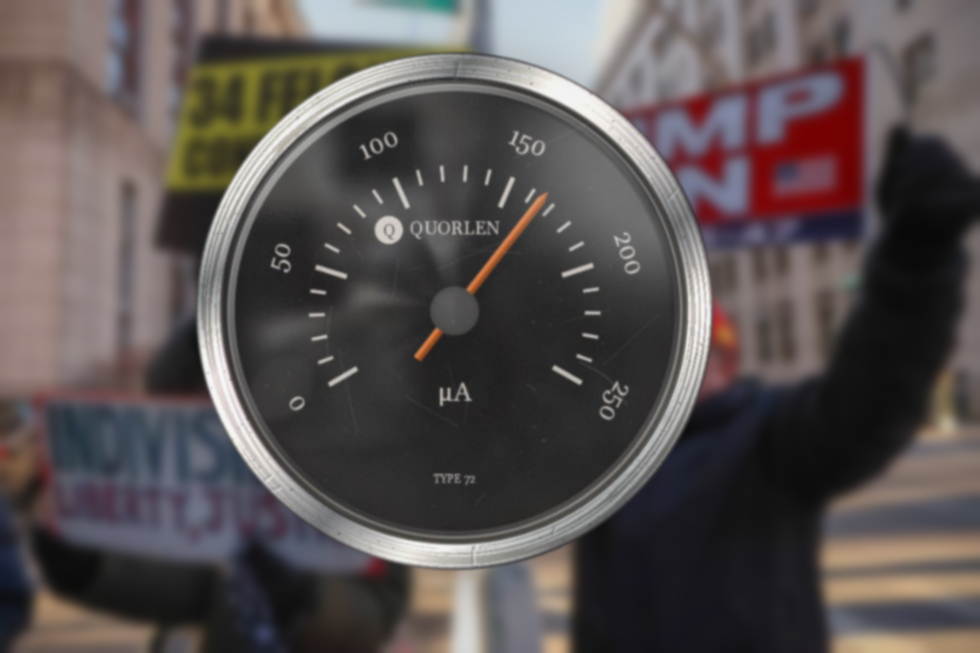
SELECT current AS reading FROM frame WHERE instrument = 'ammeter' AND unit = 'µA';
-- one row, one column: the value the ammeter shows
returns 165 µA
